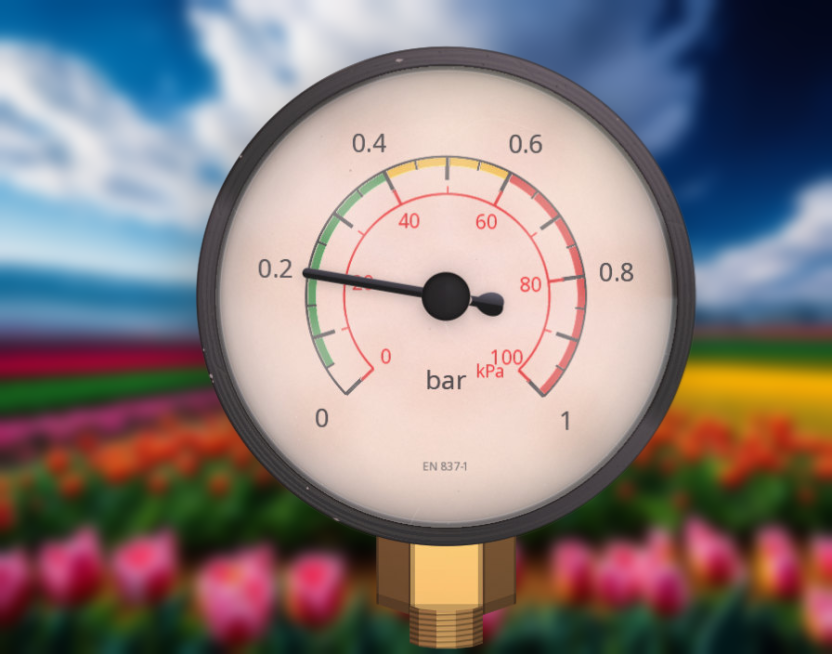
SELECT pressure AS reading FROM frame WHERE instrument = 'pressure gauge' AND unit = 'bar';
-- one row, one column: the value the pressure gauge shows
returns 0.2 bar
